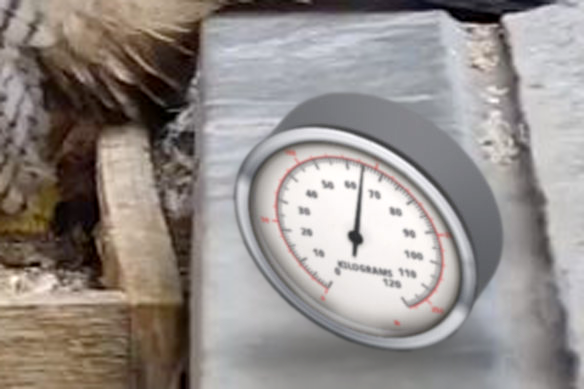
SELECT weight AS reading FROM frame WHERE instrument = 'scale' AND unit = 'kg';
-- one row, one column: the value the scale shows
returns 65 kg
